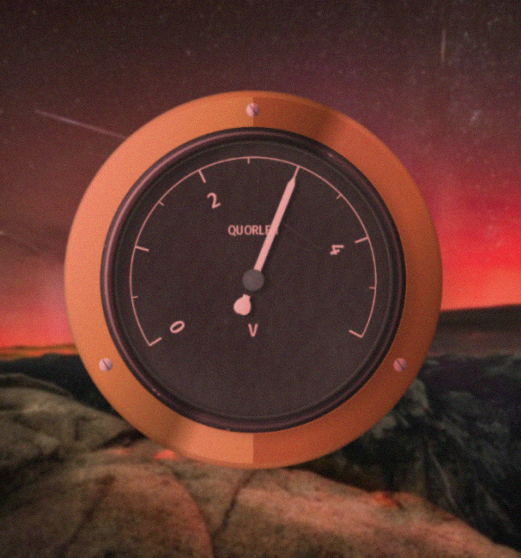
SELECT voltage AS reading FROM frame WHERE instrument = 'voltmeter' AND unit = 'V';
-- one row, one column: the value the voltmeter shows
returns 3 V
